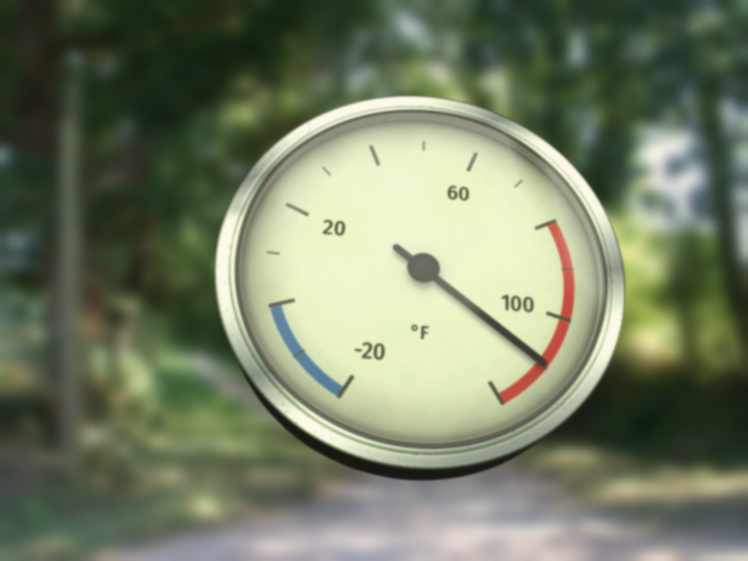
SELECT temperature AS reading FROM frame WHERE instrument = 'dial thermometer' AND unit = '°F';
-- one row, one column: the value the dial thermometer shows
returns 110 °F
